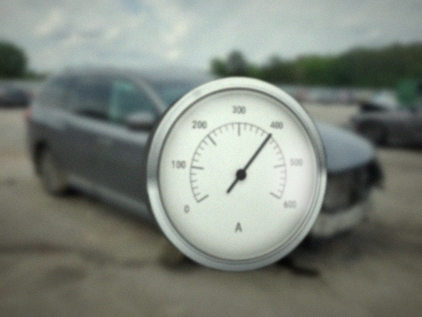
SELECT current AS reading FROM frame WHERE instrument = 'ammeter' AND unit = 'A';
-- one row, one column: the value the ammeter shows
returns 400 A
